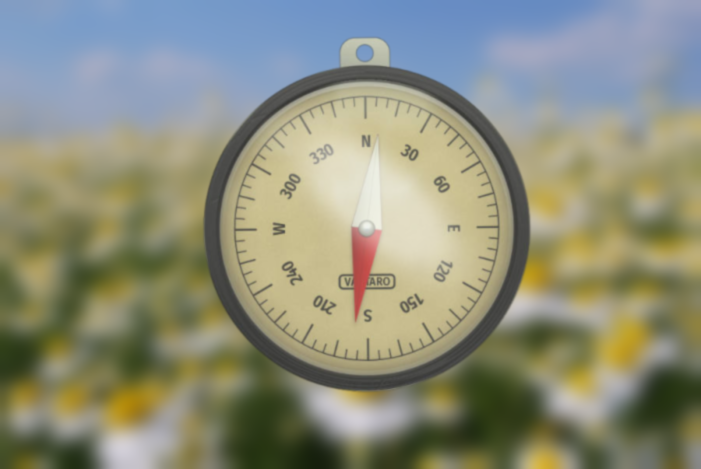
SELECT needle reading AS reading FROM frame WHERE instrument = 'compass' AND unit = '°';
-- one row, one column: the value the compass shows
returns 187.5 °
